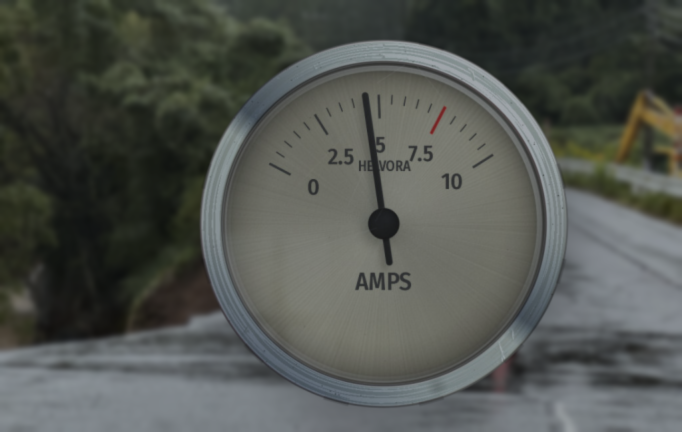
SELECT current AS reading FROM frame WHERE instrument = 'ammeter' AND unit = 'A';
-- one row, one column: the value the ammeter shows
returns 4.5 A
